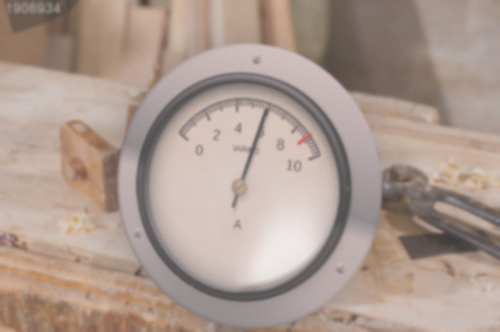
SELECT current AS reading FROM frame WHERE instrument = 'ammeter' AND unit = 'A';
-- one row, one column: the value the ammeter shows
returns 6 A
